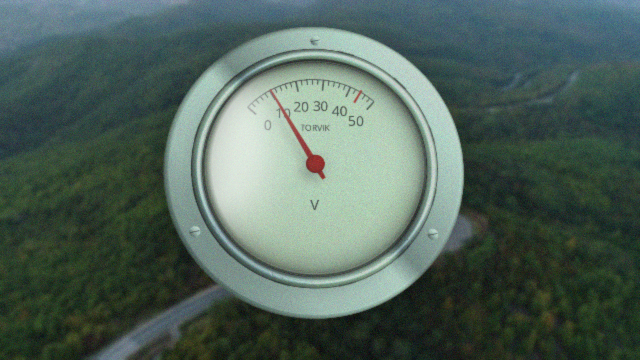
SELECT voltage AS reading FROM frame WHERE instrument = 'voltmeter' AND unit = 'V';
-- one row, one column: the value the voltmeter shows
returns 10 V
